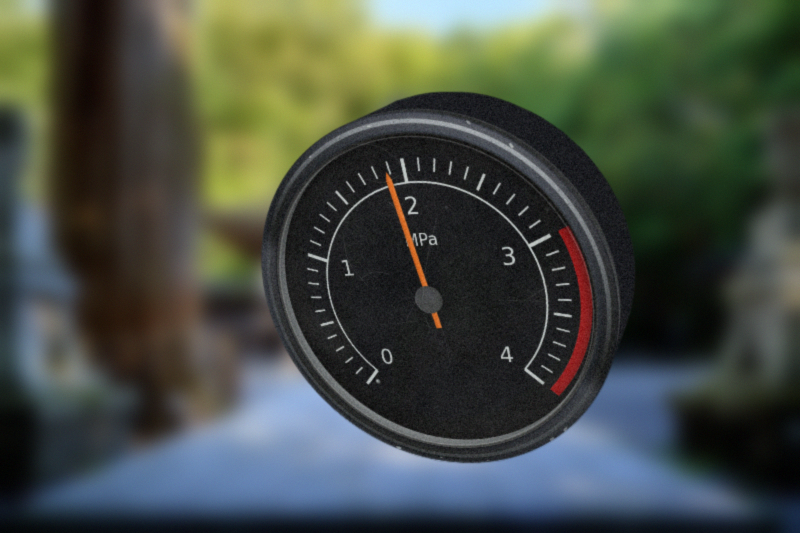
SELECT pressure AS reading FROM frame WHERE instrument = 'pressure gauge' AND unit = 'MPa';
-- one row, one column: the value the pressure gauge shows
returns 1.9 MPa
